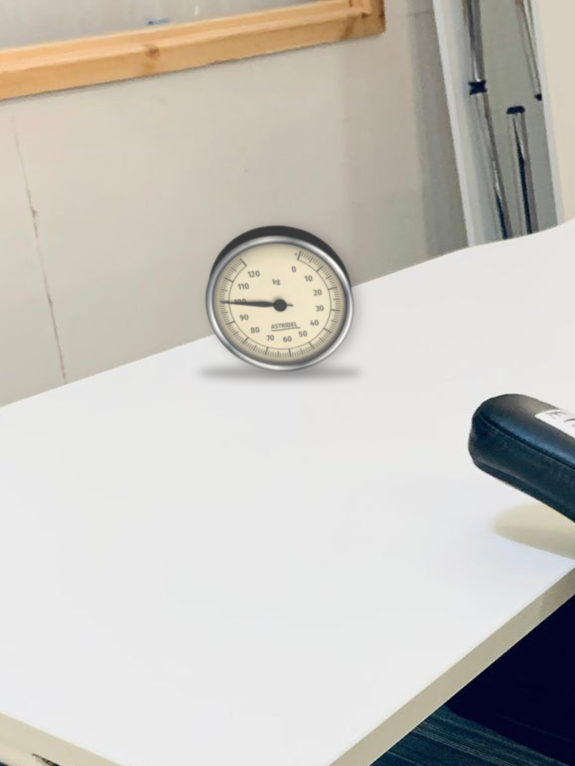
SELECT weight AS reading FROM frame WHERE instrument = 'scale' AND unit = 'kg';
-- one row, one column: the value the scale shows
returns 100 kg
